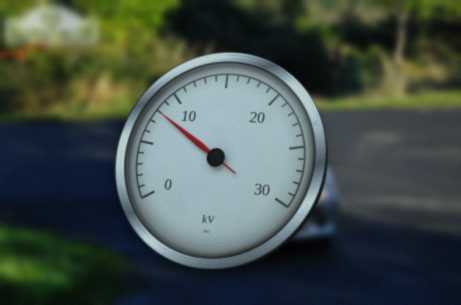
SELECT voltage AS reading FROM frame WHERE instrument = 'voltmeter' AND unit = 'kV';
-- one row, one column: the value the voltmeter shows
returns 8 kV
